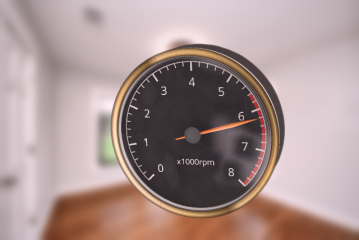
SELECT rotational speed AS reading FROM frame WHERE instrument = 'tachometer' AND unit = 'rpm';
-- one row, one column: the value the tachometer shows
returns 6200 rpm
